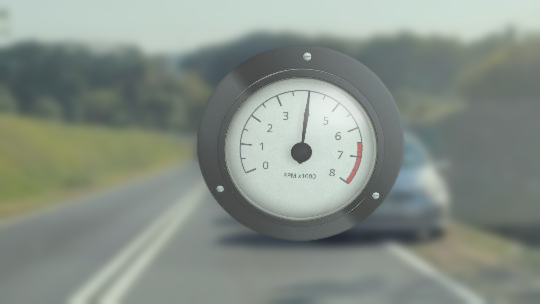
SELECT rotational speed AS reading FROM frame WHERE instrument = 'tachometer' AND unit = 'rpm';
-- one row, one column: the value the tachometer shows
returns 4000 rpm
